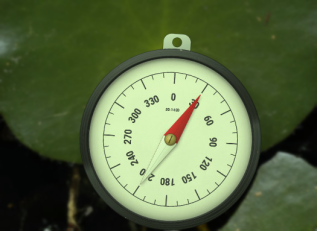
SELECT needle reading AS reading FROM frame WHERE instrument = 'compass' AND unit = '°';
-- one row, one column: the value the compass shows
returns 30 °
